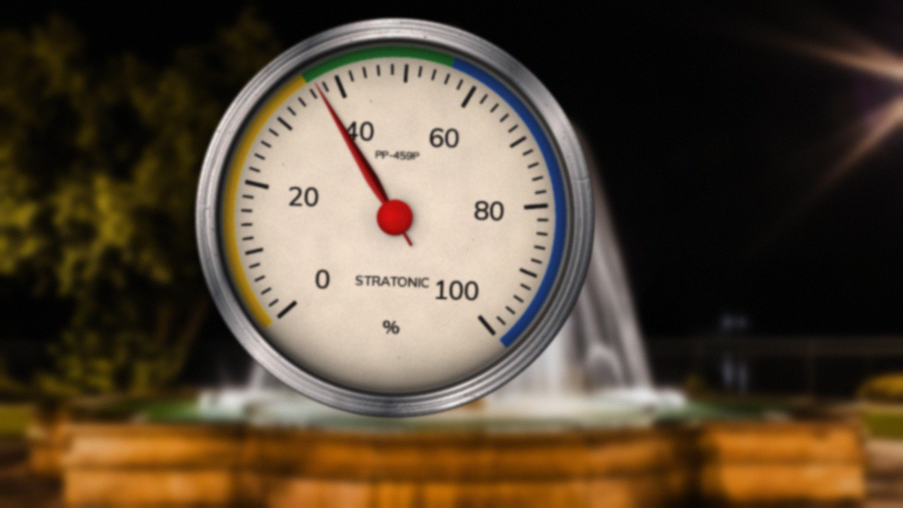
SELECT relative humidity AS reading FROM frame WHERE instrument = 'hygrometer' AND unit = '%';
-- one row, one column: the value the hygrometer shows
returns 37 %
